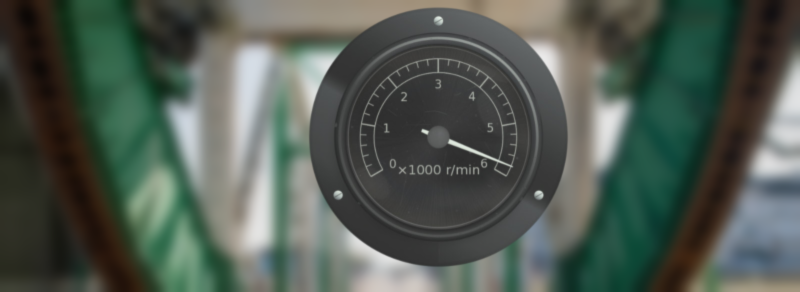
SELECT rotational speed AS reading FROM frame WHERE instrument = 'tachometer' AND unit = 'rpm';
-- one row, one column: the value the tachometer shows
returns 5800 rpm
